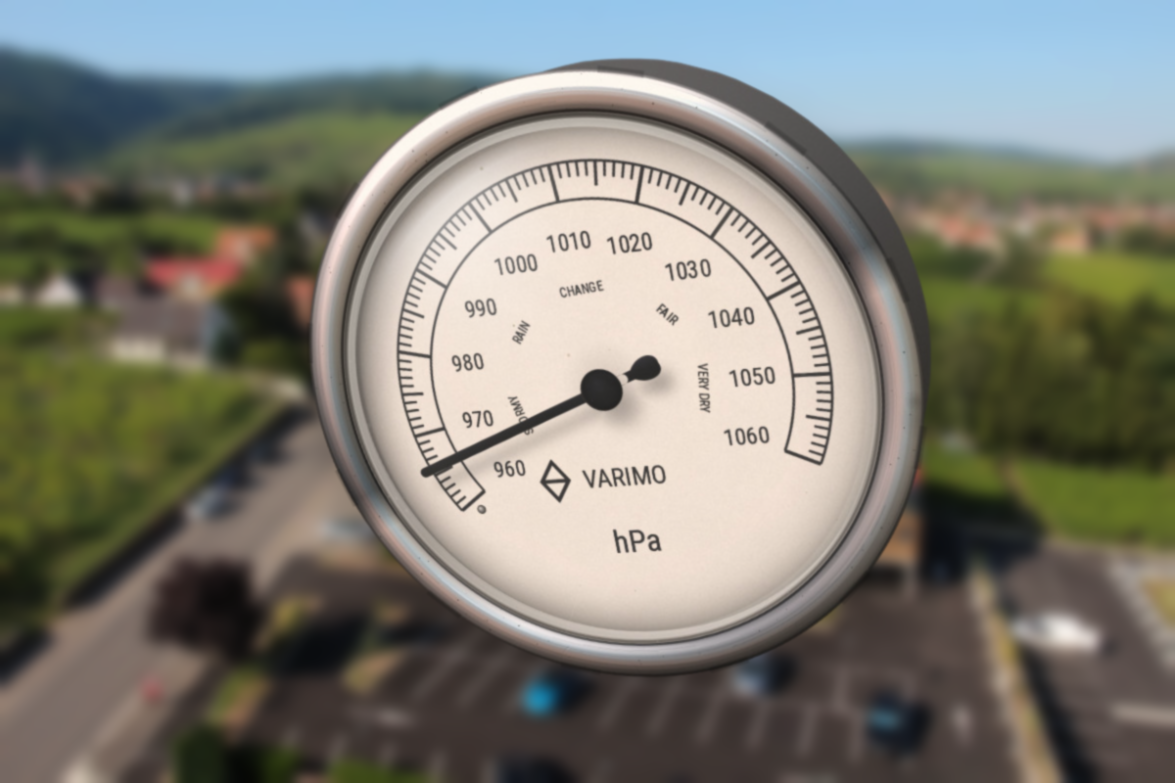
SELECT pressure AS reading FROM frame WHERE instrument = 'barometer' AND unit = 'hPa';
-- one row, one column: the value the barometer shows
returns 966 hPa
